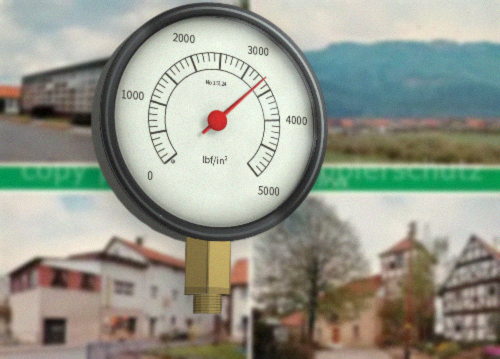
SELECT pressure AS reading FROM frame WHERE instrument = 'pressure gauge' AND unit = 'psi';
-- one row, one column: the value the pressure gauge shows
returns 3300 psi
